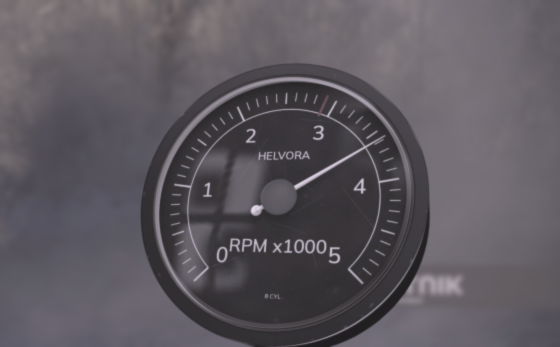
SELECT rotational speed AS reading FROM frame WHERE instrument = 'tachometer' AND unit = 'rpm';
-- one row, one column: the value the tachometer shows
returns 3600 rpm
